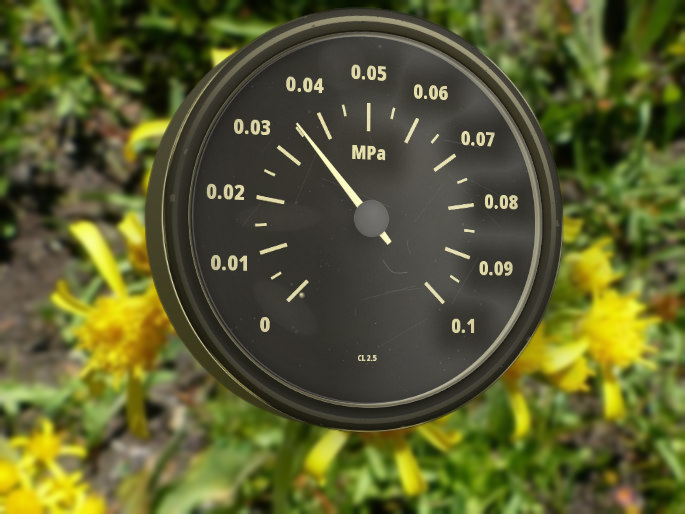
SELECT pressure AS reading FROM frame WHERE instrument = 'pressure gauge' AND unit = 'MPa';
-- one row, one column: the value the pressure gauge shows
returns 0.035 MPa
